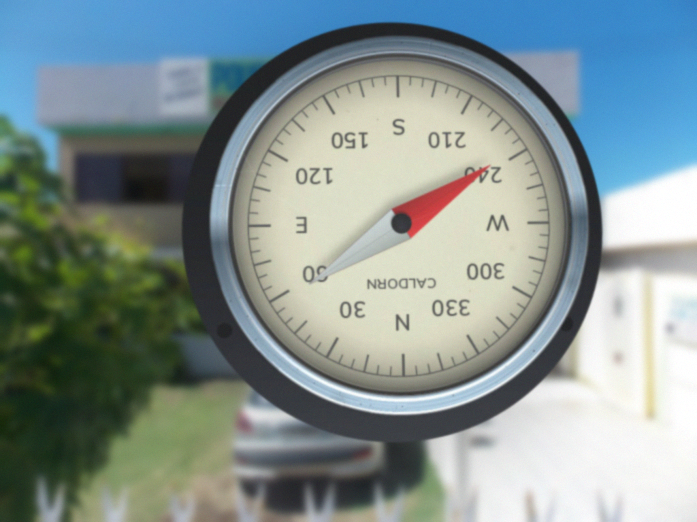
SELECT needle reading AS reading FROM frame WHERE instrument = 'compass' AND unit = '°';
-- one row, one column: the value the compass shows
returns 237.5 °
